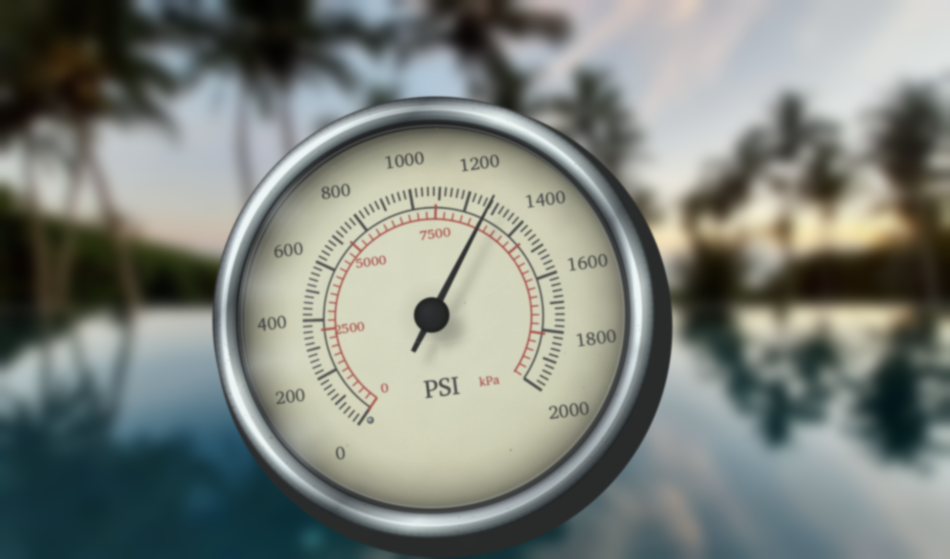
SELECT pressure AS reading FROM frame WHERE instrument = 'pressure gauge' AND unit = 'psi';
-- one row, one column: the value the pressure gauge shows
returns 1280 psi
